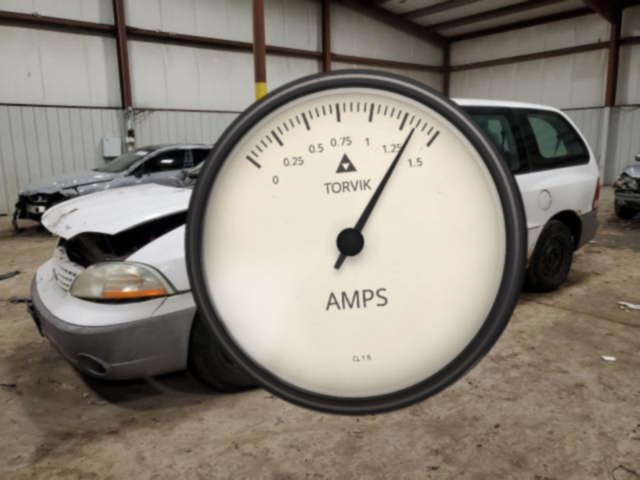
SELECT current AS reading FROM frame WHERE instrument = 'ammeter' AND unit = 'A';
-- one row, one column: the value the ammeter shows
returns 1.35 A
